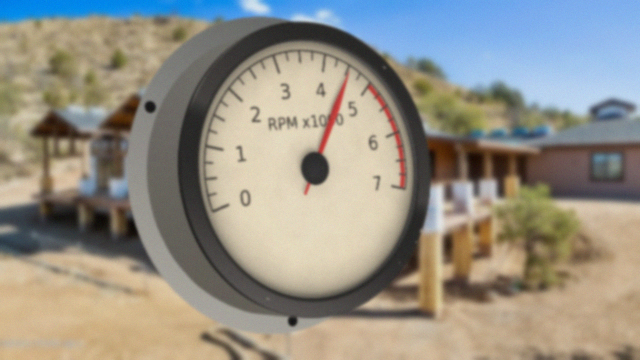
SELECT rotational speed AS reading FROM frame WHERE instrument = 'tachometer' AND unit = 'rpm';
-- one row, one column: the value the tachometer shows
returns 4500 rpm
